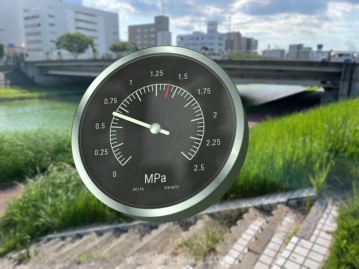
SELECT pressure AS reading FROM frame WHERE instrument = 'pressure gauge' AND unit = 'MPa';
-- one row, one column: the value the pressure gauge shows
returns 0.65 MPa
